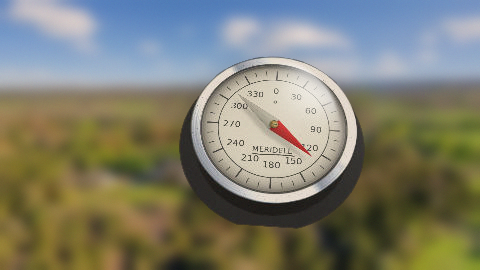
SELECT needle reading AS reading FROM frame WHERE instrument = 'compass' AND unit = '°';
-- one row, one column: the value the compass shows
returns 130 °
